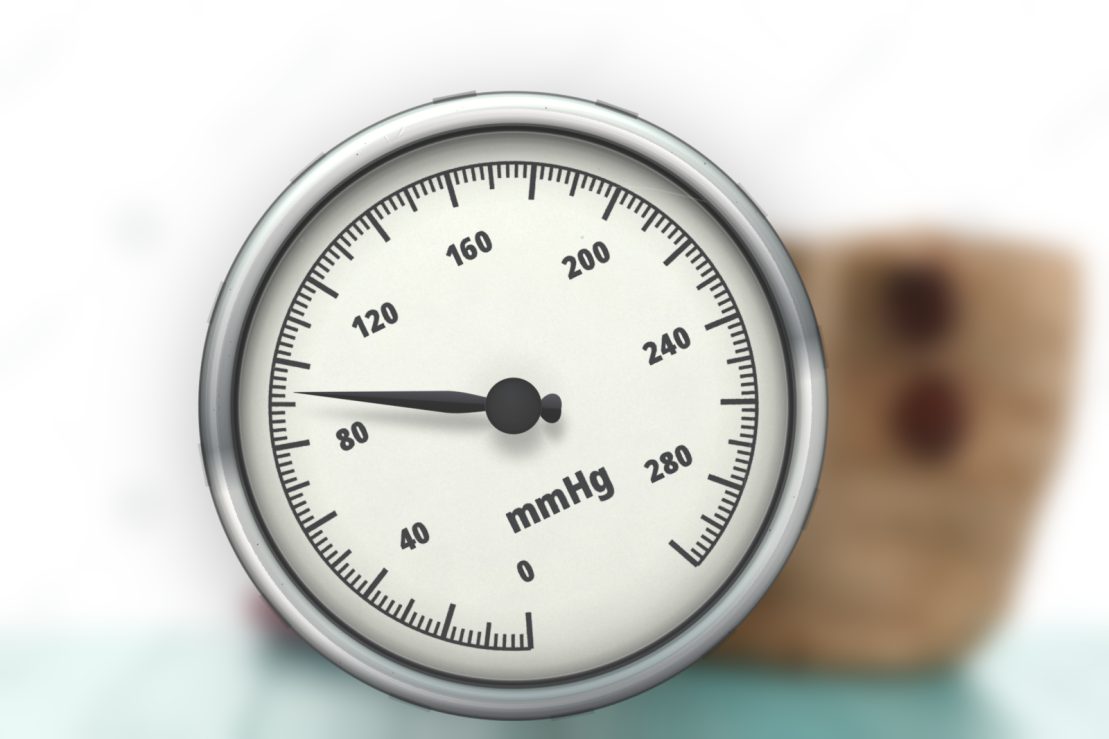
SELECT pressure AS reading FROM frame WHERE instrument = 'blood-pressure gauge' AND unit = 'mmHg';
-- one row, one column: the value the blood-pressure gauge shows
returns 93 mmHg
